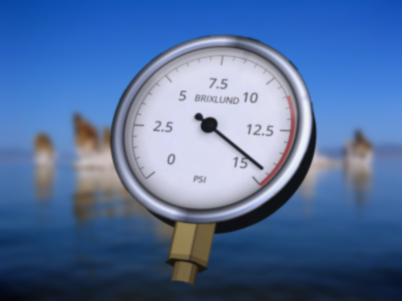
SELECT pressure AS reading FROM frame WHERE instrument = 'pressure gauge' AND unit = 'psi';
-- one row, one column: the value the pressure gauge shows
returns 14.5 psi
